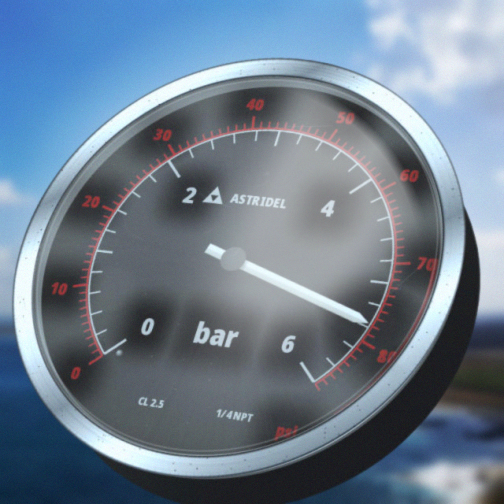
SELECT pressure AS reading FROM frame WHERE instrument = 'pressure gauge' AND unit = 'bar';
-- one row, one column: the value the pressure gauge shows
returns 5.4 bar
